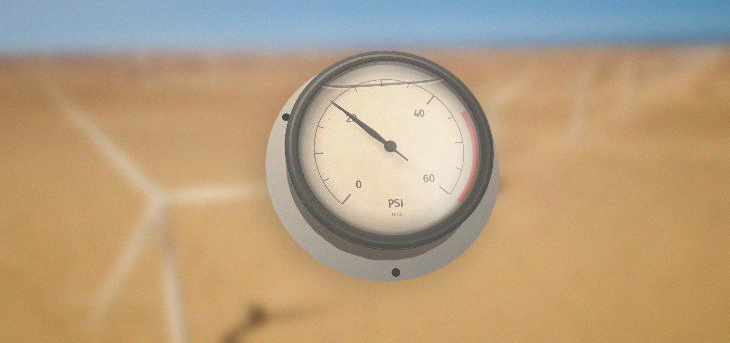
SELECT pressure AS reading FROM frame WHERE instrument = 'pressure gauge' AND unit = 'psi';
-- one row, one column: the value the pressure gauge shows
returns 20 psi
